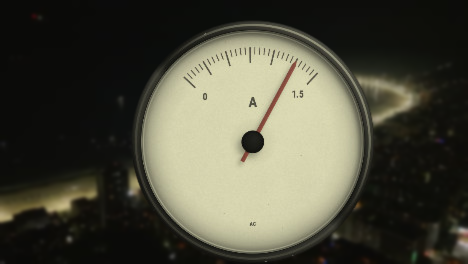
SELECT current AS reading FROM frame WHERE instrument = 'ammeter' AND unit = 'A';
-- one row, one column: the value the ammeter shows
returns 1.25 A
